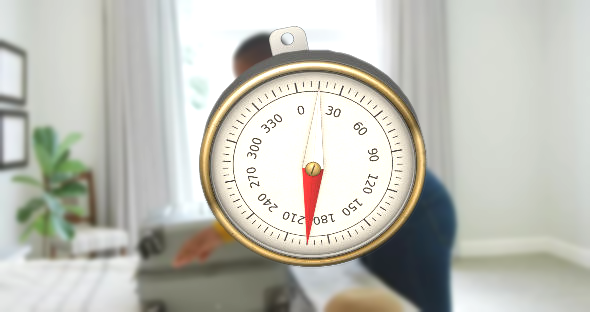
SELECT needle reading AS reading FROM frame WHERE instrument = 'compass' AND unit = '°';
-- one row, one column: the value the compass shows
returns 195 °
